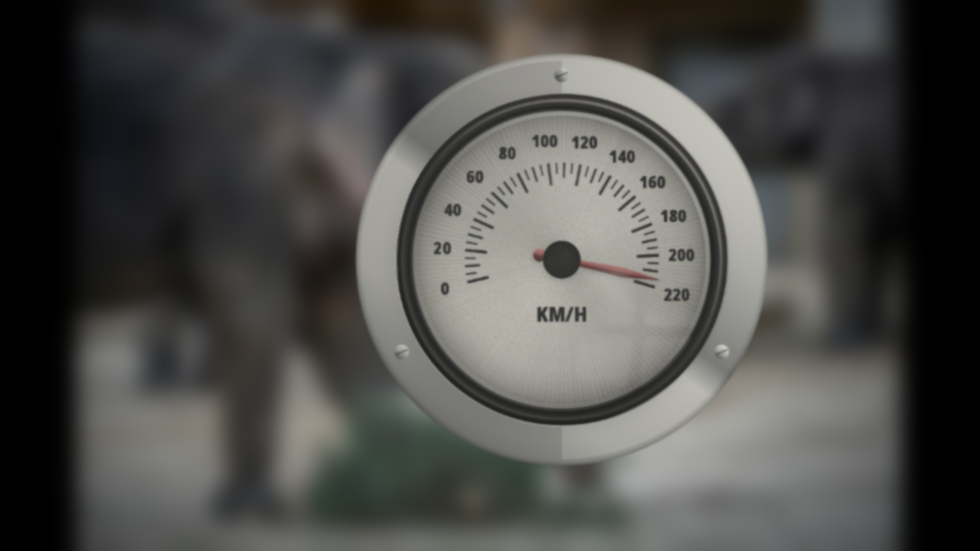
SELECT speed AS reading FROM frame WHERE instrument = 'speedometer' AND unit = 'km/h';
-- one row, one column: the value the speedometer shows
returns 215 km/h
